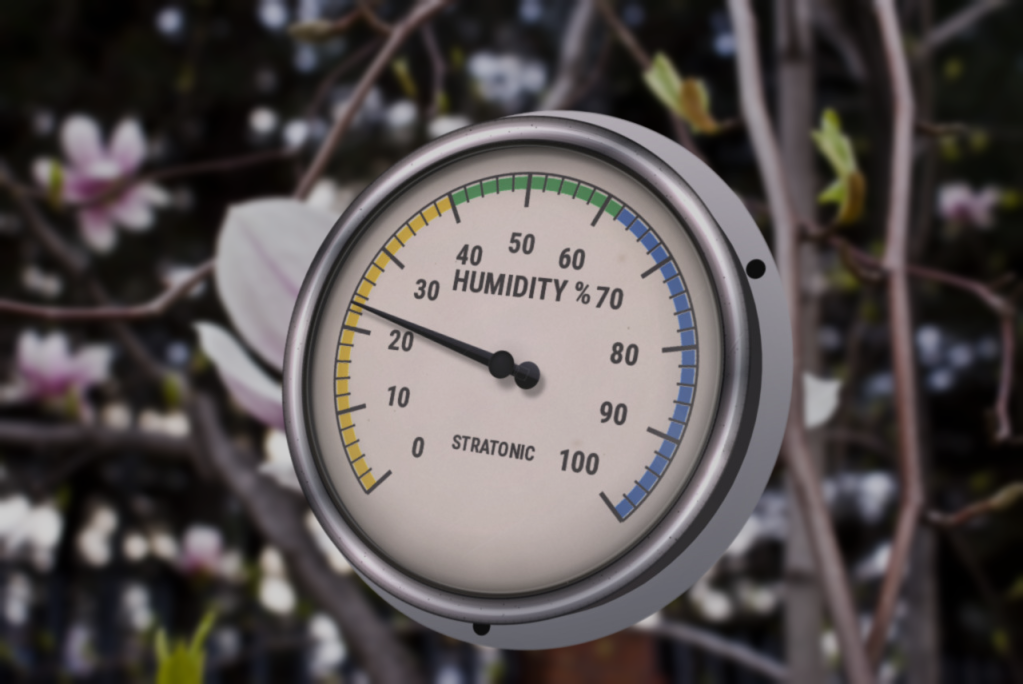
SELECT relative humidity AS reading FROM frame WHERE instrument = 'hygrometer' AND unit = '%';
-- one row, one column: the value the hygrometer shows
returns 23 %
